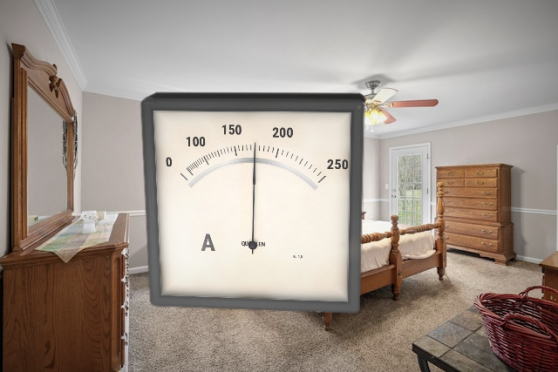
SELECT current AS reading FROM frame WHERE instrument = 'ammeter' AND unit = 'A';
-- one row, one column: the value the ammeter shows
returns 175 A
